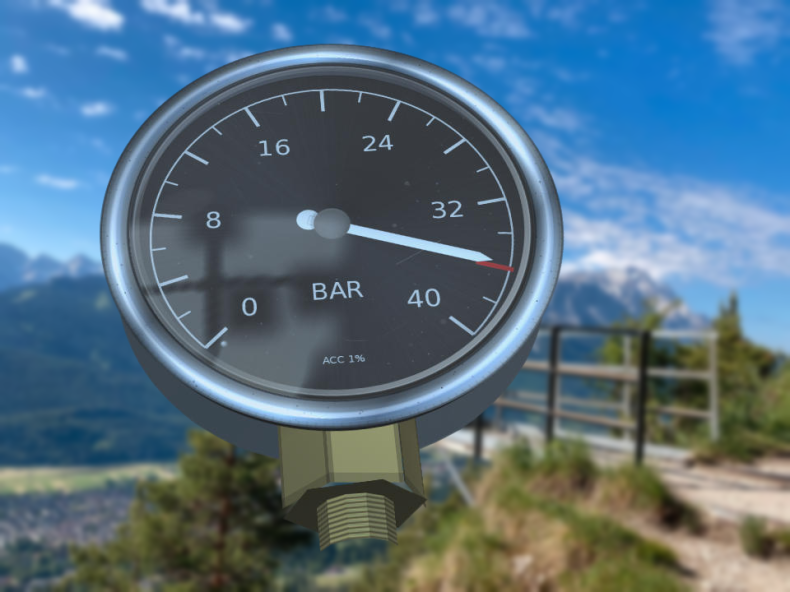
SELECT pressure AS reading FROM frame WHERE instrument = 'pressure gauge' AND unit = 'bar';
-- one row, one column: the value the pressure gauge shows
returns 36 bar
